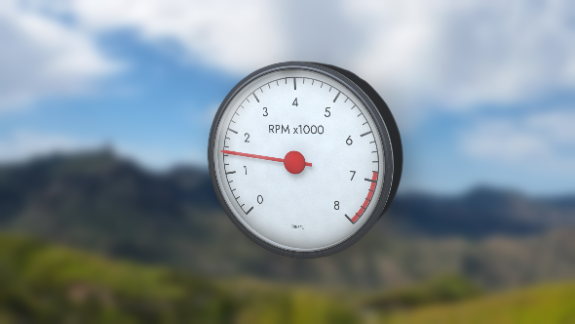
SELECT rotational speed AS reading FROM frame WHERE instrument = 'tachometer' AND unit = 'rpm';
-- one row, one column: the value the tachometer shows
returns 1500 rpm
